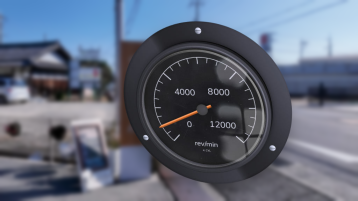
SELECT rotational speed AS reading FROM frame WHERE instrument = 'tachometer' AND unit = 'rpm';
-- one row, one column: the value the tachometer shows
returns 1000 rpm
